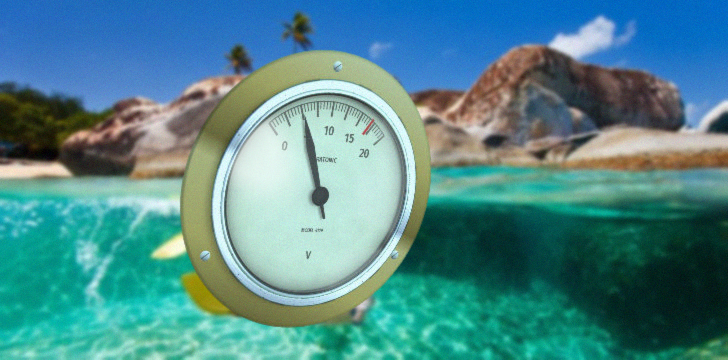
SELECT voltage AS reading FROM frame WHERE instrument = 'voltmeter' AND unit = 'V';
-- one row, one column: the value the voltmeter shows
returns 5 V
